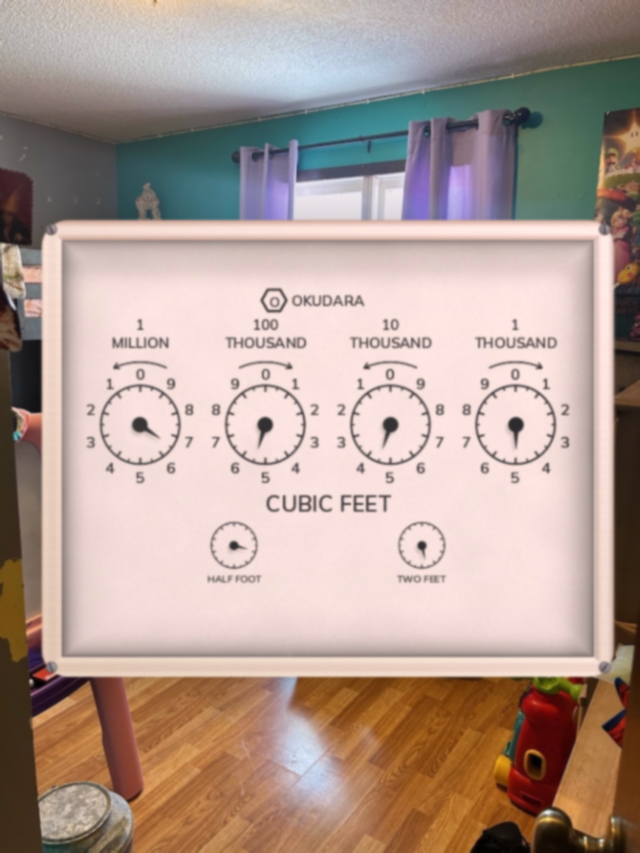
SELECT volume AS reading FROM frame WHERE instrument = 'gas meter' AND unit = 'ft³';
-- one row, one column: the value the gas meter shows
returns 654500 ft³
